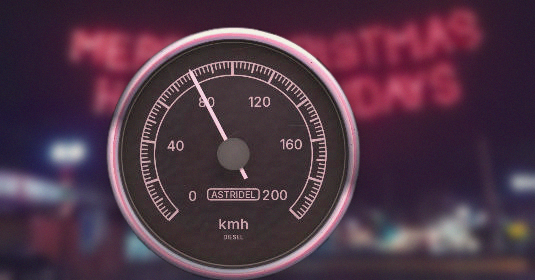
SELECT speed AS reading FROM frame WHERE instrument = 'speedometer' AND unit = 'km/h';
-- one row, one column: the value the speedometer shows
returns 80 km/h
